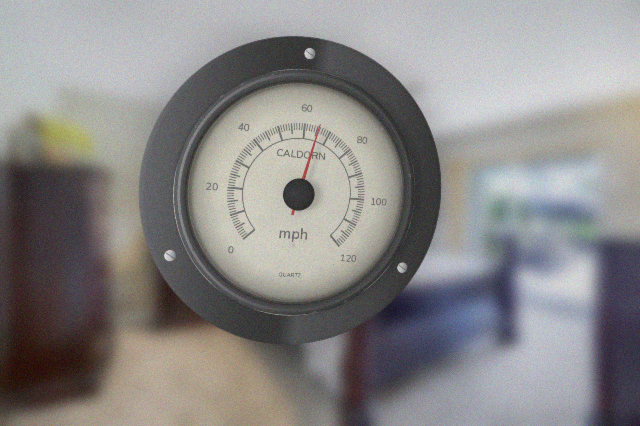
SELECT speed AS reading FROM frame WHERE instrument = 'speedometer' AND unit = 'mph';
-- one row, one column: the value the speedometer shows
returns 65 mph
